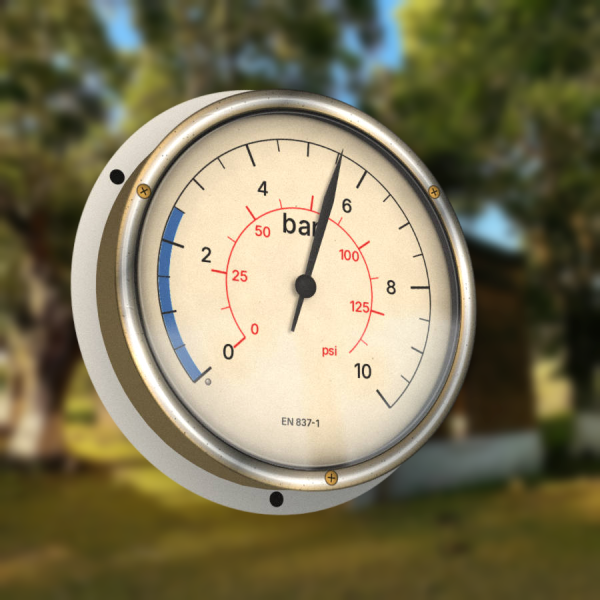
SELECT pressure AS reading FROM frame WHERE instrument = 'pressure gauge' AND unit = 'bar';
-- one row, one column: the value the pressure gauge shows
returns 5.5 bar
